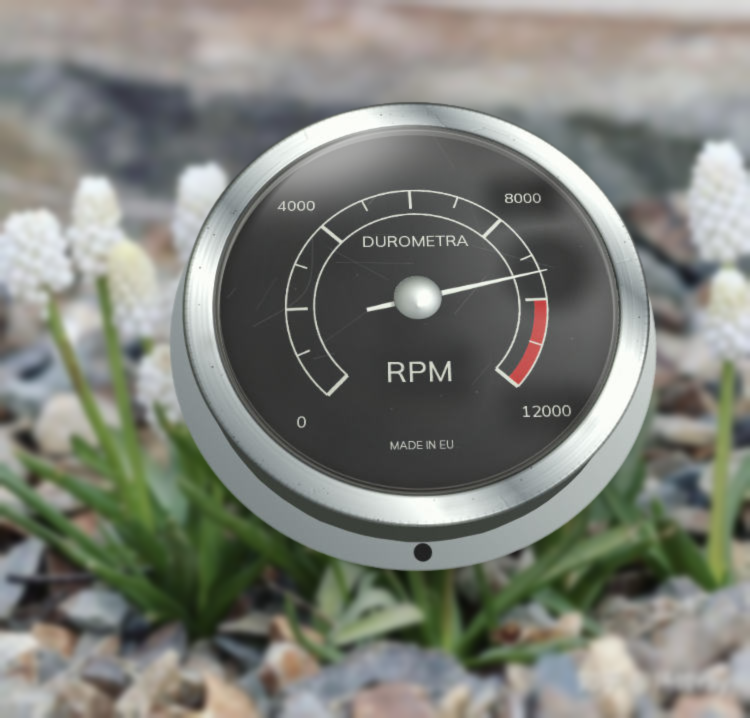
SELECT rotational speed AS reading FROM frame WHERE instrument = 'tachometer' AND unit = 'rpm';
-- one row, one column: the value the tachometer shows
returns 9500 rpm
